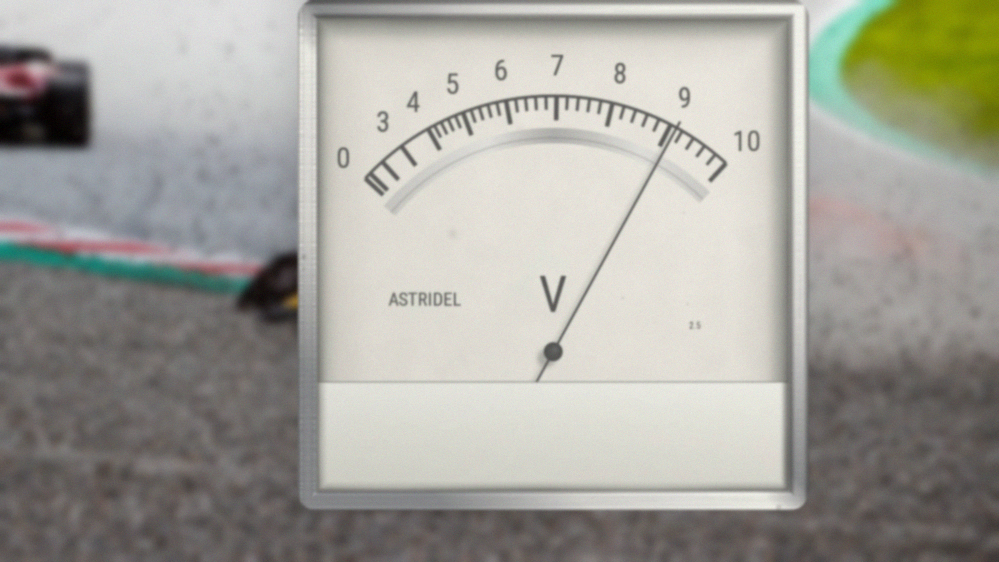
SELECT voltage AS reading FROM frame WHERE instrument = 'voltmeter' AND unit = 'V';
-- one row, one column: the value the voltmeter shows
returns 9.1 V
